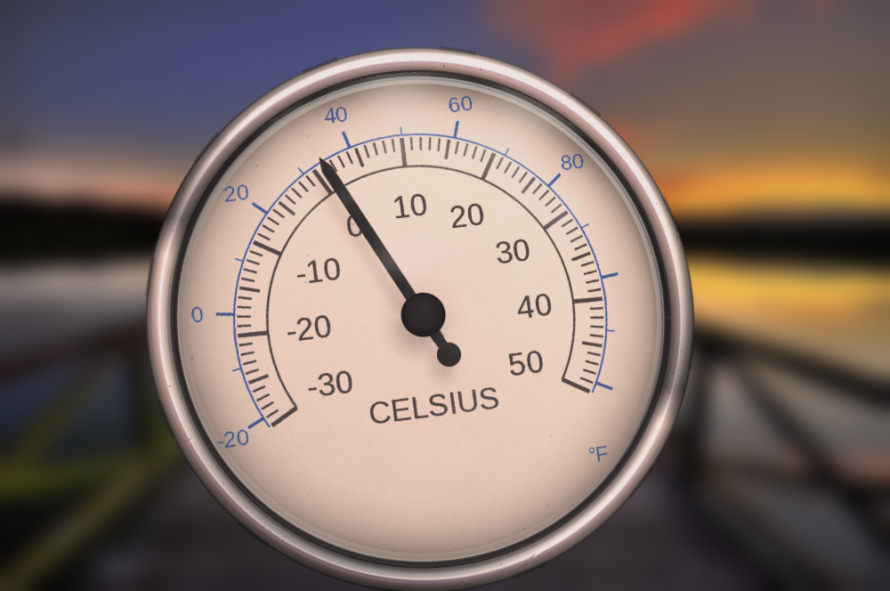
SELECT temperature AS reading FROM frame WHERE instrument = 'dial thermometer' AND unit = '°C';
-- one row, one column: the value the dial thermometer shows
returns 1 °C
